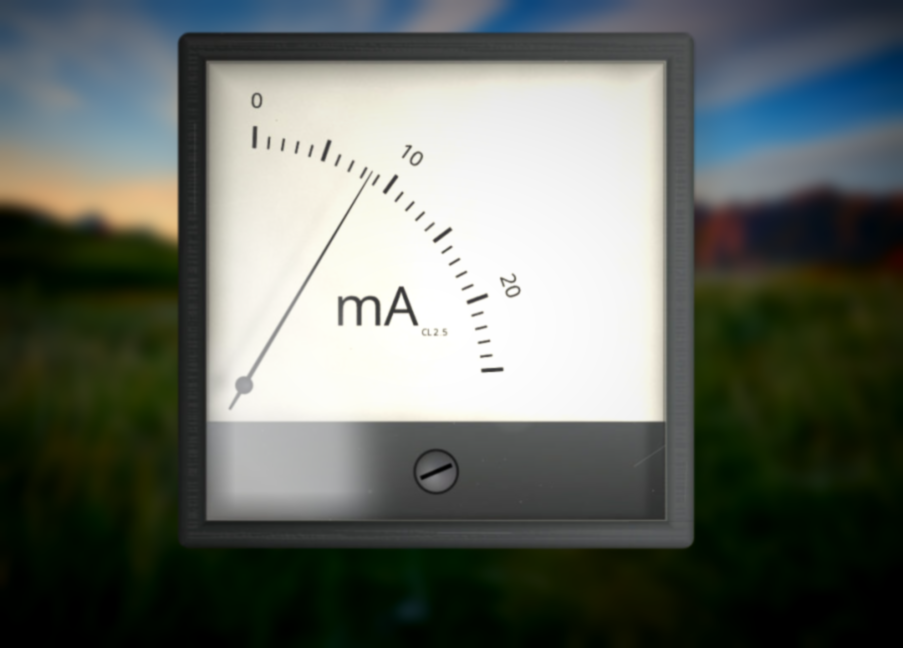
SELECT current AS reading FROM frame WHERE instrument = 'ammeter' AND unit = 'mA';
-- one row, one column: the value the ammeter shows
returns 8.5 mA
